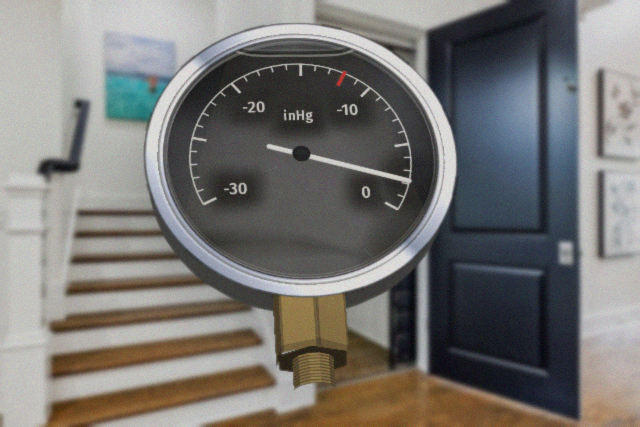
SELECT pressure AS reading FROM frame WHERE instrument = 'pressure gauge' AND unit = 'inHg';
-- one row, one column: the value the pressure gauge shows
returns -2 inHg
